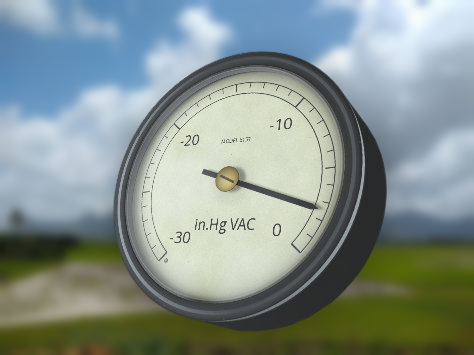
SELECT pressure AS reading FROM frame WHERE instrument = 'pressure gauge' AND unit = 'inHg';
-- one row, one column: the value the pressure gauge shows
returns -2.5 inHg
